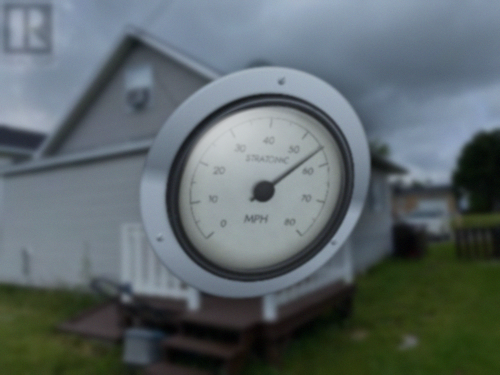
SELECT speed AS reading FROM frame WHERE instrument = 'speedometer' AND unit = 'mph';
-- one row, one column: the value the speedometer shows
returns 55 mph
